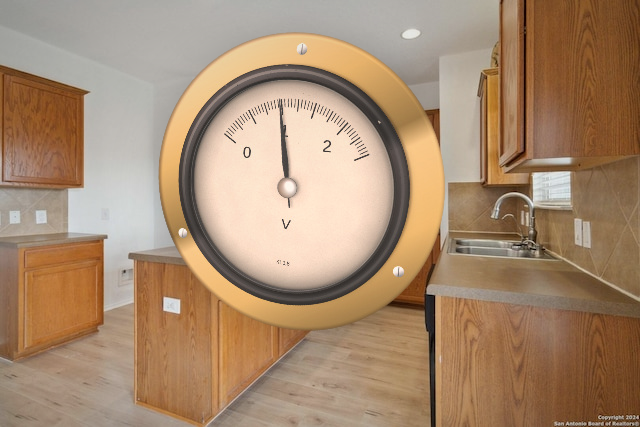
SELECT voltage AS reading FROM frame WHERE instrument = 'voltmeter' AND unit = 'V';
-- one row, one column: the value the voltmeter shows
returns 1 V
